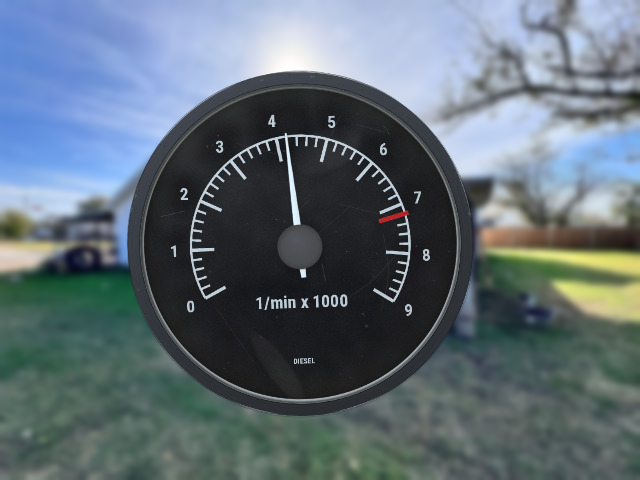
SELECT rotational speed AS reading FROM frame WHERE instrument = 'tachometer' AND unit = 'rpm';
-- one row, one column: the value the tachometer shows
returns 4200 rpm
